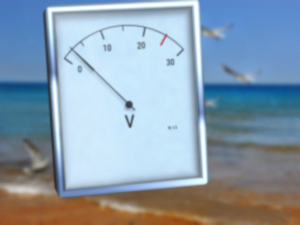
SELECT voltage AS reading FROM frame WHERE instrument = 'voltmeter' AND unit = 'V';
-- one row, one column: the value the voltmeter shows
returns 2.5 V
